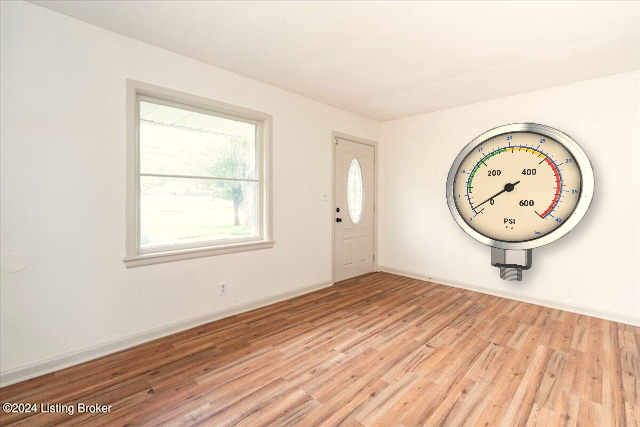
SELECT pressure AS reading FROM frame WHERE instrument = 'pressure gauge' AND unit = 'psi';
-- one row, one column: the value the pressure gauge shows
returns 20 psi
